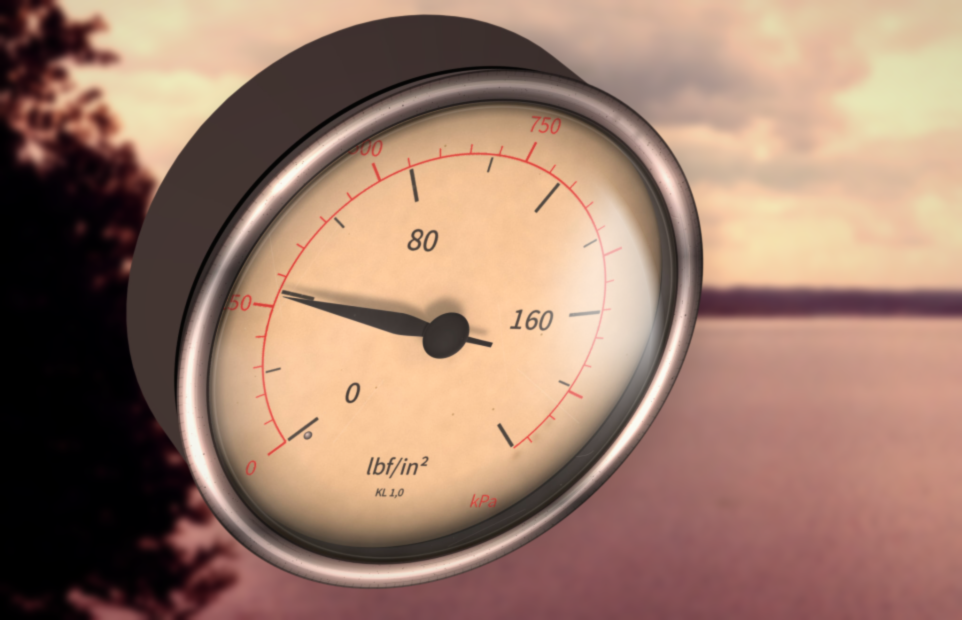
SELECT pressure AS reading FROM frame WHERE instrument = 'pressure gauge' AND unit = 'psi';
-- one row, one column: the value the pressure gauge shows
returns 40 psi
